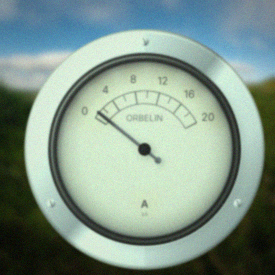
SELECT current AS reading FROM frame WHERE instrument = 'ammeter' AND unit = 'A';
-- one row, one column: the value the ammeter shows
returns 1 A
